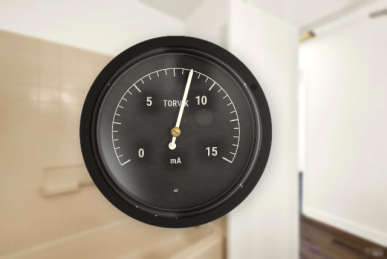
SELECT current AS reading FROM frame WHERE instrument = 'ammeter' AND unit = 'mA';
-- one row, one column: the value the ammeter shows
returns 8.5 mA
